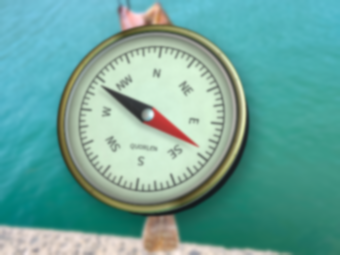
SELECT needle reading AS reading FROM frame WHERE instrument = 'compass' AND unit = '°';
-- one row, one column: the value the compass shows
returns 115 °
